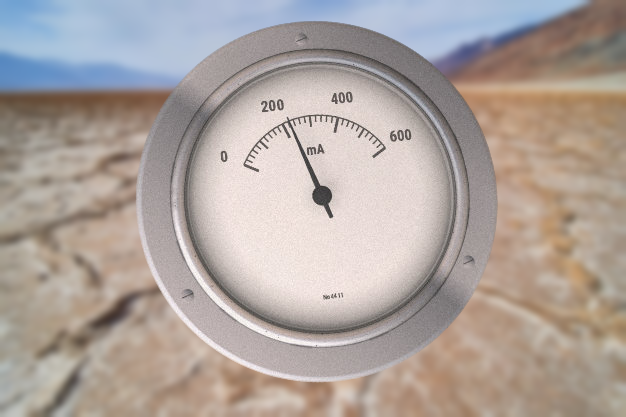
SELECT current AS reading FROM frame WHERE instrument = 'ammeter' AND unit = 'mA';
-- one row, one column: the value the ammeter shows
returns 220 mA
